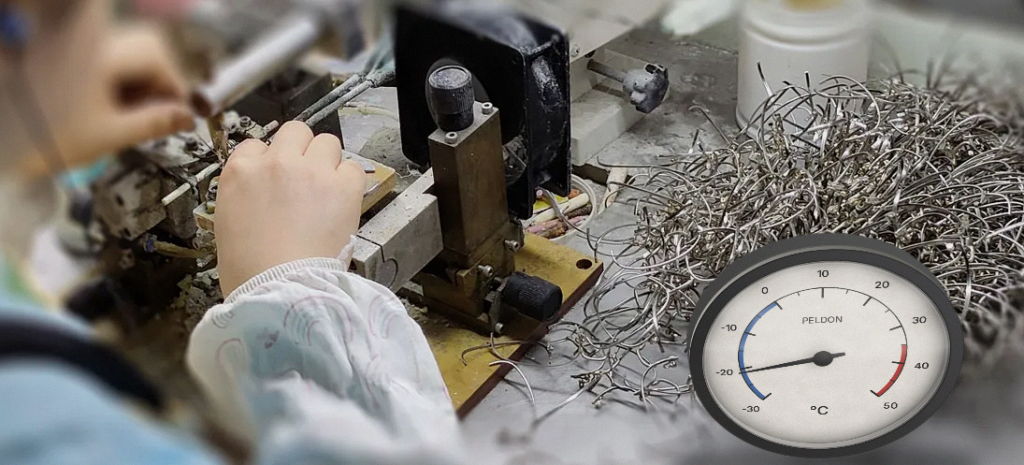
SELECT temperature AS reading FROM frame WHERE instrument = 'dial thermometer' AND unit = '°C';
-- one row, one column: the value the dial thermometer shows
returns -20 °C
